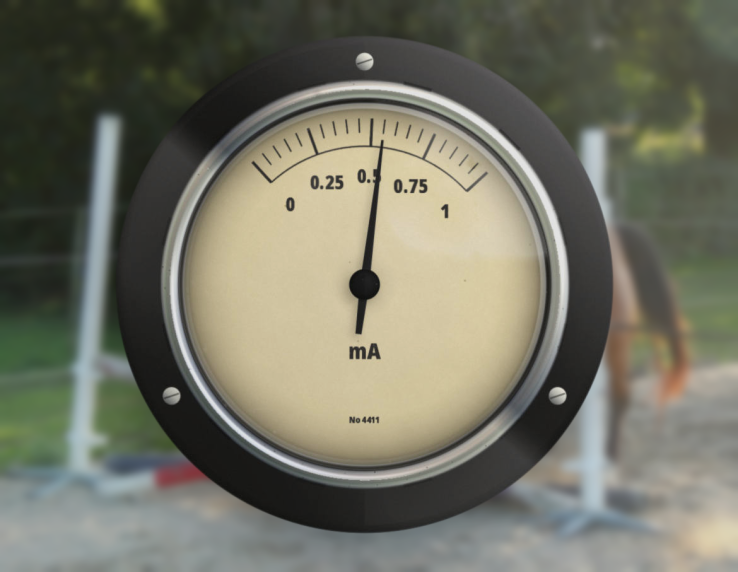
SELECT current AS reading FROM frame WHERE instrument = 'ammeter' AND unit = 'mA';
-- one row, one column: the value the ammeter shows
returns 0.55 mA
